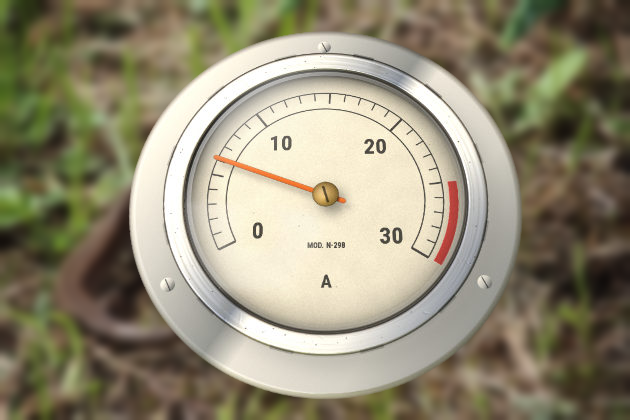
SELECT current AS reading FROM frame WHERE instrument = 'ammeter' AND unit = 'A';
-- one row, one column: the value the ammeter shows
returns 6 A
